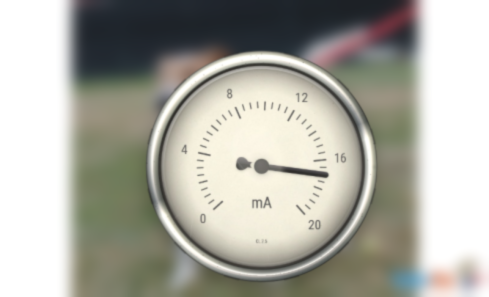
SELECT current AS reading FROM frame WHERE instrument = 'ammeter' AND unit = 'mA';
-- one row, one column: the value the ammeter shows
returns 17 mA
